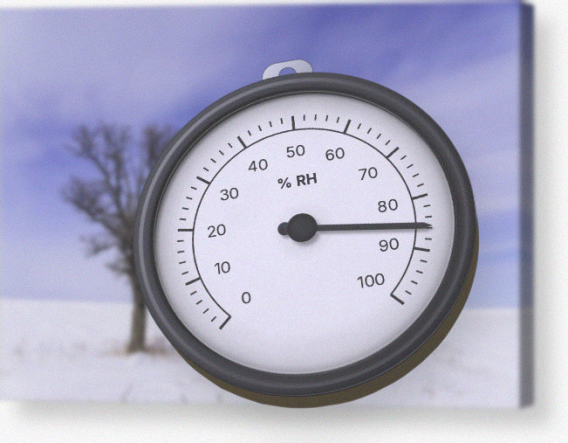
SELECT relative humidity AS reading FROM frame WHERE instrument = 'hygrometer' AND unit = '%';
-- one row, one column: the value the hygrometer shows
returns 86 %
